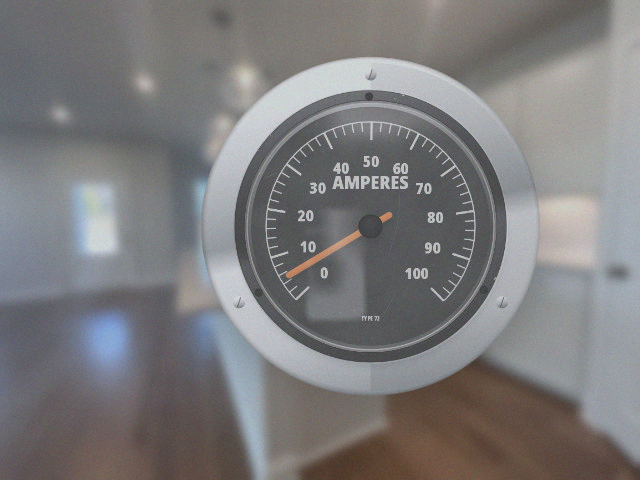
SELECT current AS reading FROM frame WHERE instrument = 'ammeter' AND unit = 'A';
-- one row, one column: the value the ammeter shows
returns 5 A
